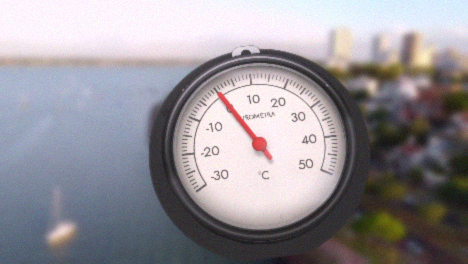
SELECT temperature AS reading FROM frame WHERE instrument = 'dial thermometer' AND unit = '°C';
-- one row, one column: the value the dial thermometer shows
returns 0 °C
